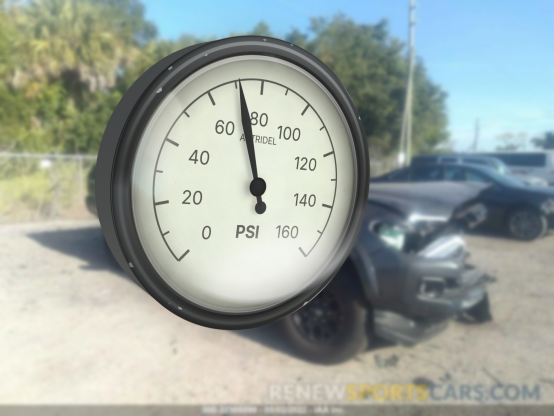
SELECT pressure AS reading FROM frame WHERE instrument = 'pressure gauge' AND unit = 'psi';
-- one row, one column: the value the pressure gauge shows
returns 70 psi
